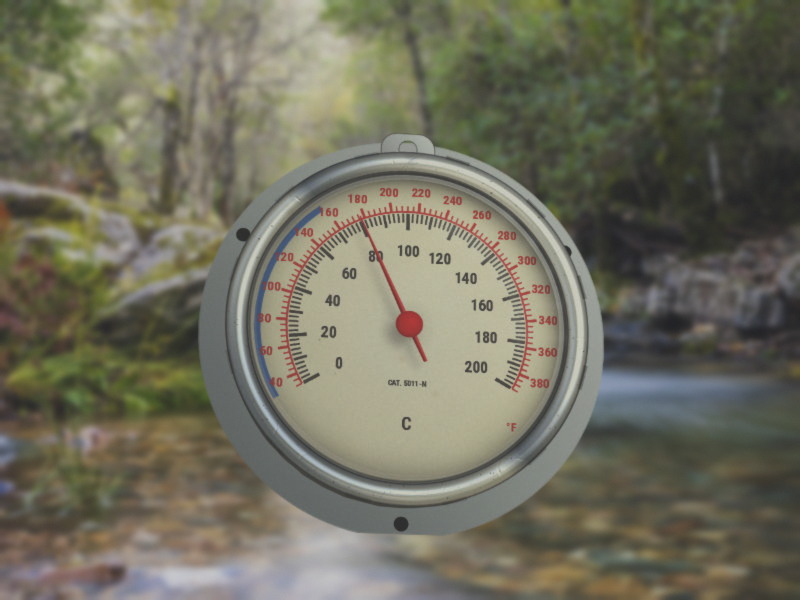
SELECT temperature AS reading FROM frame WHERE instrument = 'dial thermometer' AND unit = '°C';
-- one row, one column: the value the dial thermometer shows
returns 80 °C
